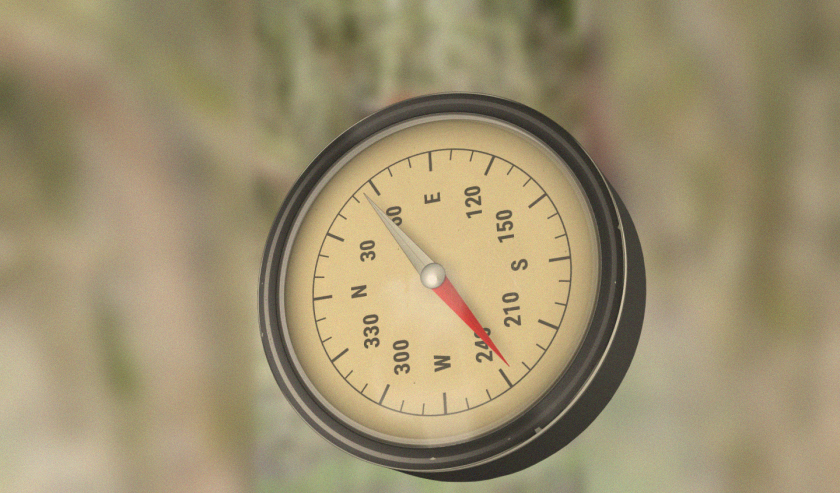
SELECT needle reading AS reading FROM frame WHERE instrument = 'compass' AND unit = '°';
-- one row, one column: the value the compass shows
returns 235 °
